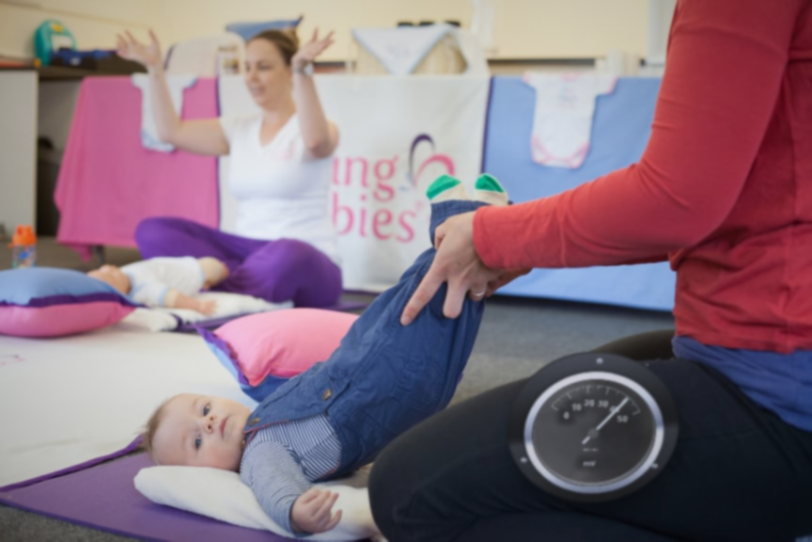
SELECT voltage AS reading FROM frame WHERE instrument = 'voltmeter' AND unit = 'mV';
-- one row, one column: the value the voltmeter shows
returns 40 mV
